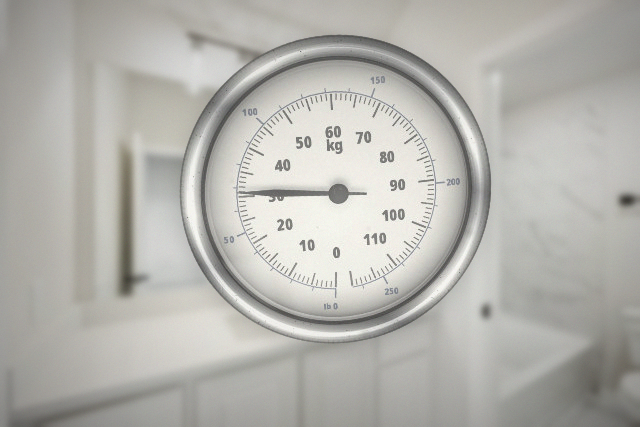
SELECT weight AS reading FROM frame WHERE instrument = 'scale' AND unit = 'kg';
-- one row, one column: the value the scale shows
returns 31 kg
